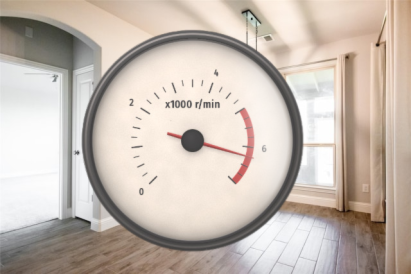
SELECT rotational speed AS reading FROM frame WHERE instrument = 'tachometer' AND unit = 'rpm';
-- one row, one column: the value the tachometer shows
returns 6250 rpm
